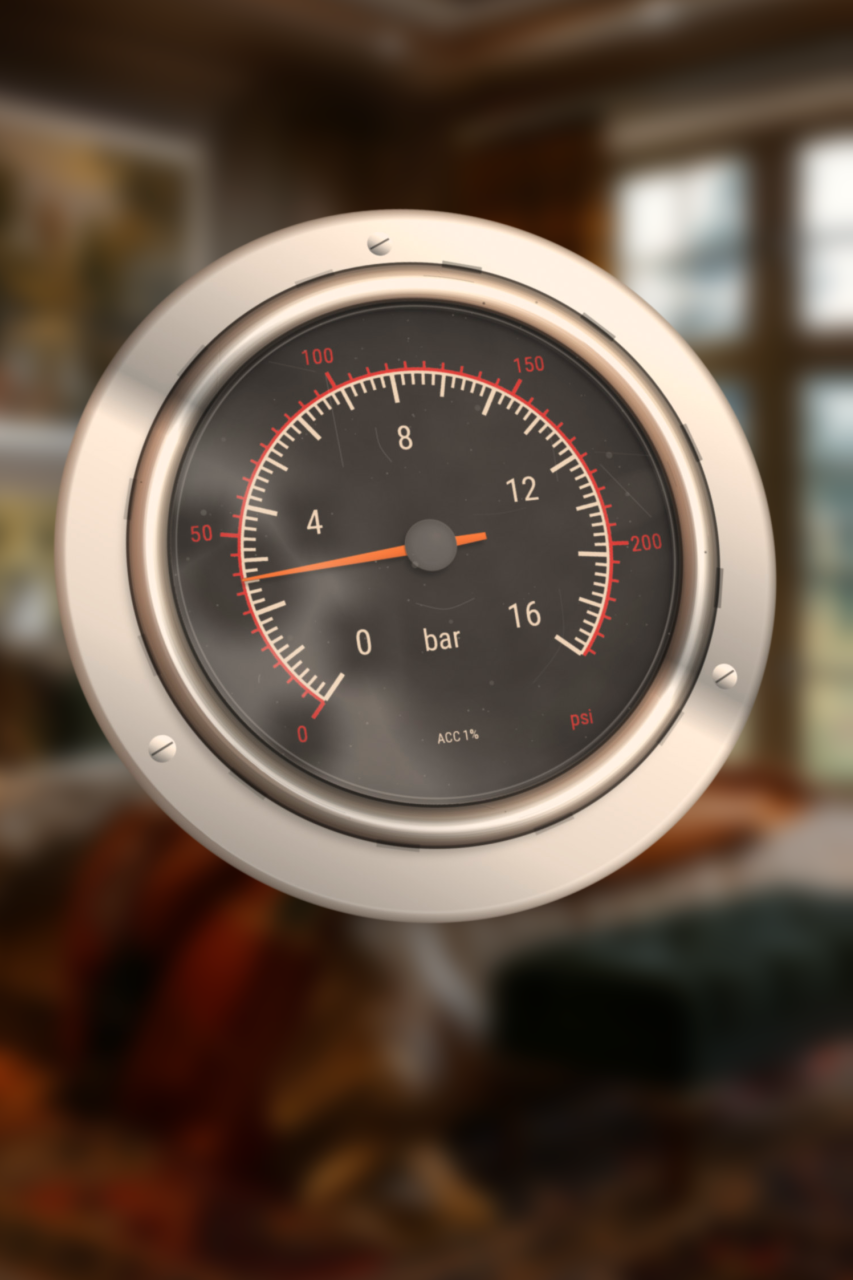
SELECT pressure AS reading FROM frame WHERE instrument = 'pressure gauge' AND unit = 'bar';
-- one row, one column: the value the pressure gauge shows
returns 2.6 bar
